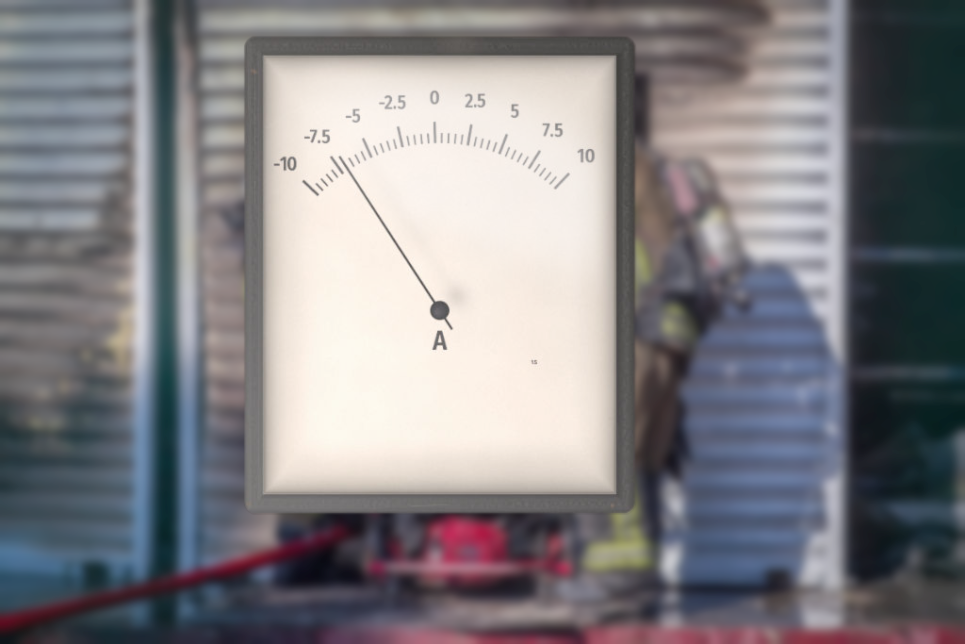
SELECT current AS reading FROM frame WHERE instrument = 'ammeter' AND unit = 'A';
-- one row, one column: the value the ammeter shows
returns -7 A
